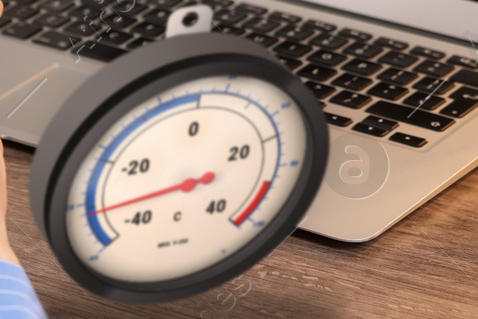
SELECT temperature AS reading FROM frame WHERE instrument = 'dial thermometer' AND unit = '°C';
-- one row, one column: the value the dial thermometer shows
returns -30 °C
